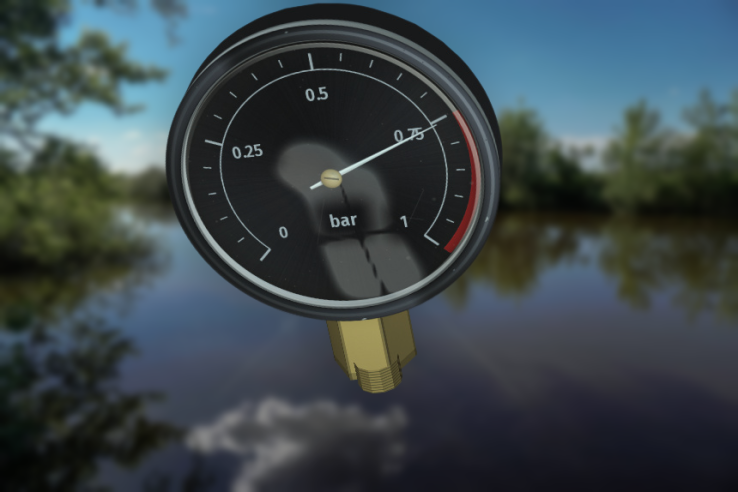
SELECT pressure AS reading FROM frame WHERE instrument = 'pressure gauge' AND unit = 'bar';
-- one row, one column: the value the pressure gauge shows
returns 0.75 bar
